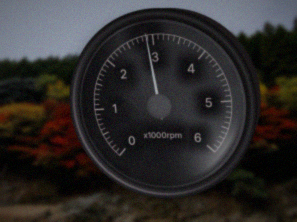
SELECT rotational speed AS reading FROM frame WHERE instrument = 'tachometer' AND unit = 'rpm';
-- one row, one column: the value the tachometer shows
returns 2900 rpm
